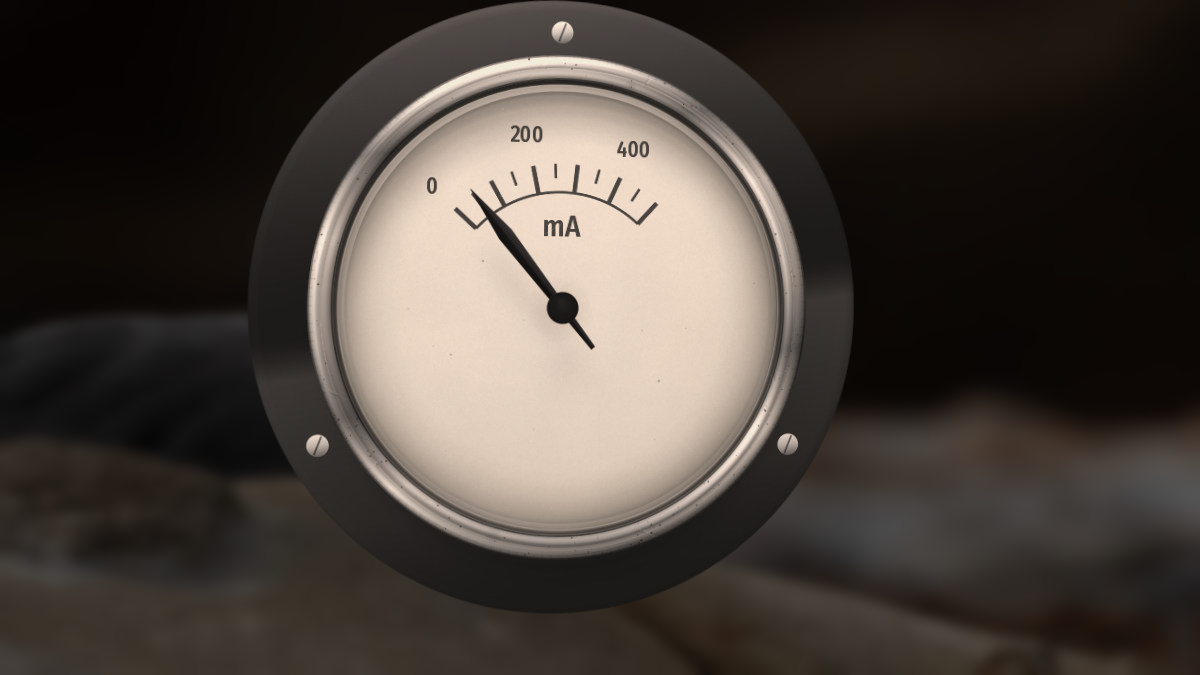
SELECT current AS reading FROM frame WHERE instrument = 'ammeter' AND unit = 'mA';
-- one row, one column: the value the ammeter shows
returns 50 mA
